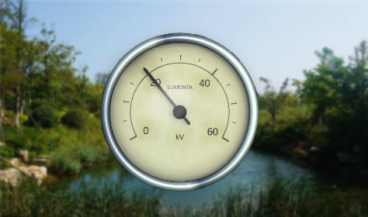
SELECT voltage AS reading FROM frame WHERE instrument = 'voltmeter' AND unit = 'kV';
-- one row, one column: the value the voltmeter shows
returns 20 kV
